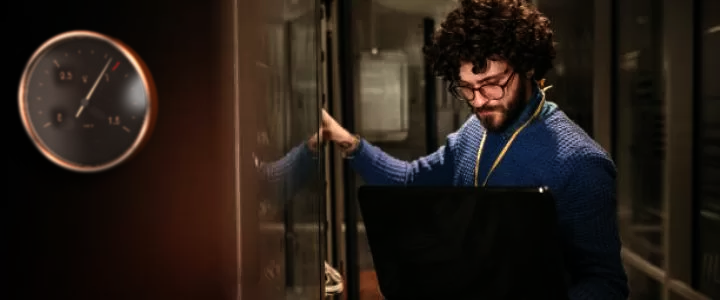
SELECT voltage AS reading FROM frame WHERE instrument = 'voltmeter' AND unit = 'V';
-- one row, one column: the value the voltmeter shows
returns 0.95 V
